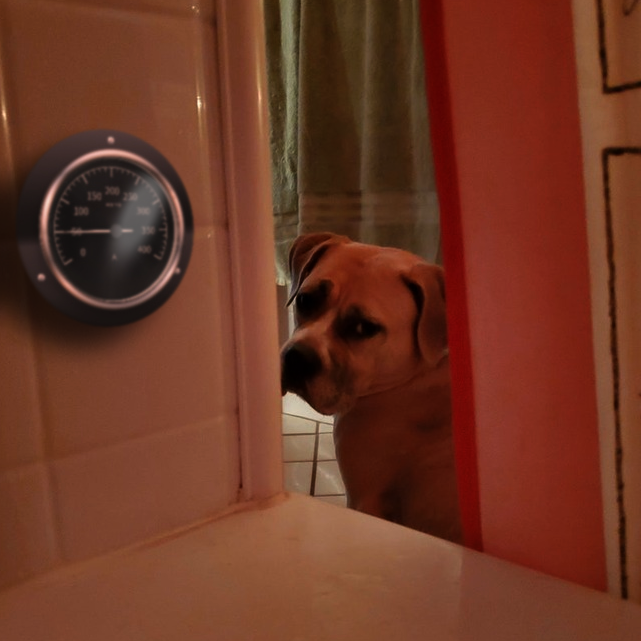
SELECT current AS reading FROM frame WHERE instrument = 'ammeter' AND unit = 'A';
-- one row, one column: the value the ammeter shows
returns 50 A
